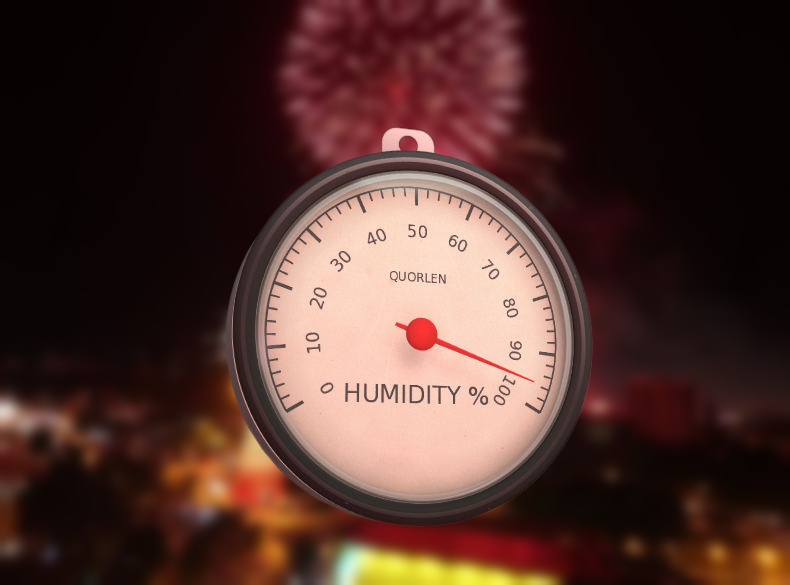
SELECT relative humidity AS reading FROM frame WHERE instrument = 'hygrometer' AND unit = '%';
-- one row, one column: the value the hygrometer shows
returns 96 %
